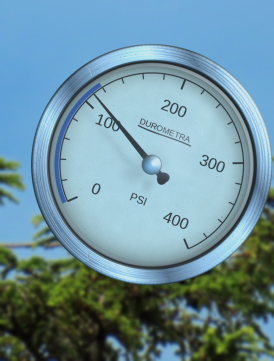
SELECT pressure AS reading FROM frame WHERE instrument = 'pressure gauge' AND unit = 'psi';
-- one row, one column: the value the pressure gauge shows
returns 110 psi
